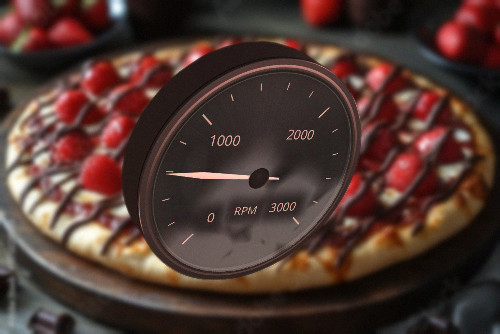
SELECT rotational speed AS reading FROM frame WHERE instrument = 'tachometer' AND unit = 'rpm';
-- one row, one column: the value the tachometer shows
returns 600 rpm
